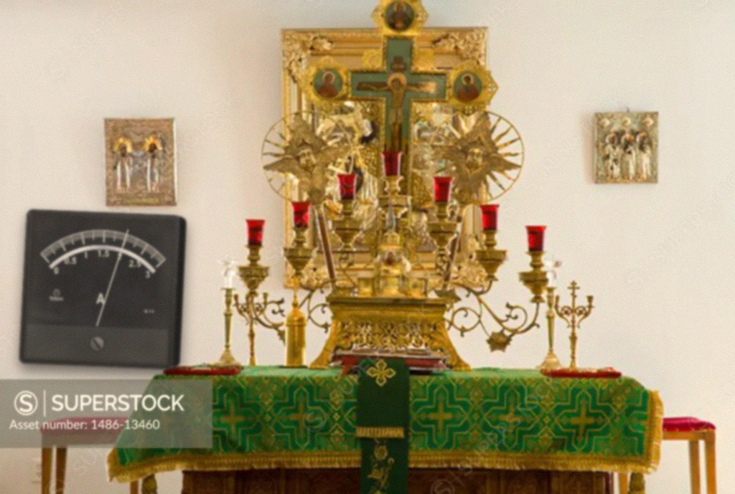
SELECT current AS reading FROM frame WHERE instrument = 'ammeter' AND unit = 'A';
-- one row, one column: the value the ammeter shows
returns 2 A
